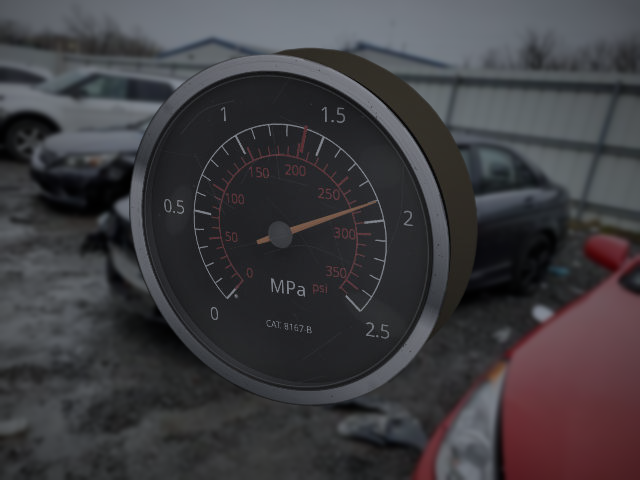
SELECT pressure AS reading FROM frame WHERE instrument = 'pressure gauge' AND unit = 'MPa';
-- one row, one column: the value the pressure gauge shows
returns 1.9 MPa
